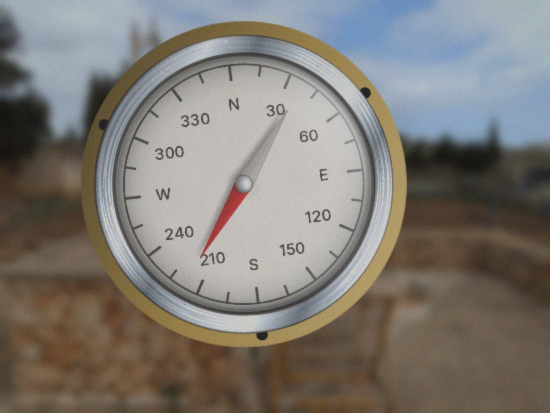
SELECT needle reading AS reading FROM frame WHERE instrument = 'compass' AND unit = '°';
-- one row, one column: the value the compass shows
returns 217.5 °
